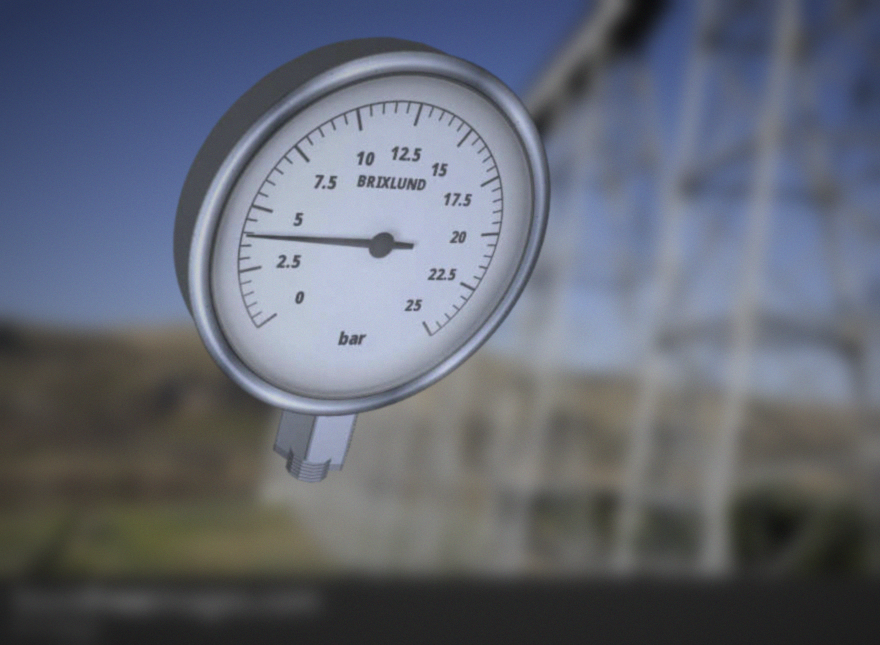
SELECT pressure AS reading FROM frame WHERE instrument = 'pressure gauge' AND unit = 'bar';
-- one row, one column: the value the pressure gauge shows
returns 4 bar
